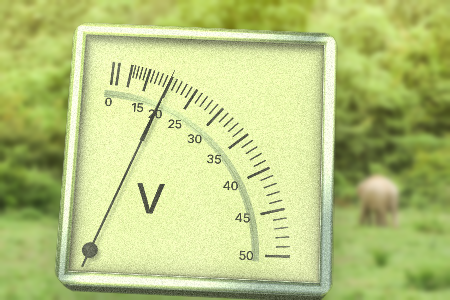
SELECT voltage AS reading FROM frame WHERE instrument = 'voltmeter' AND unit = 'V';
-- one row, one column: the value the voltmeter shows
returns 20 V
